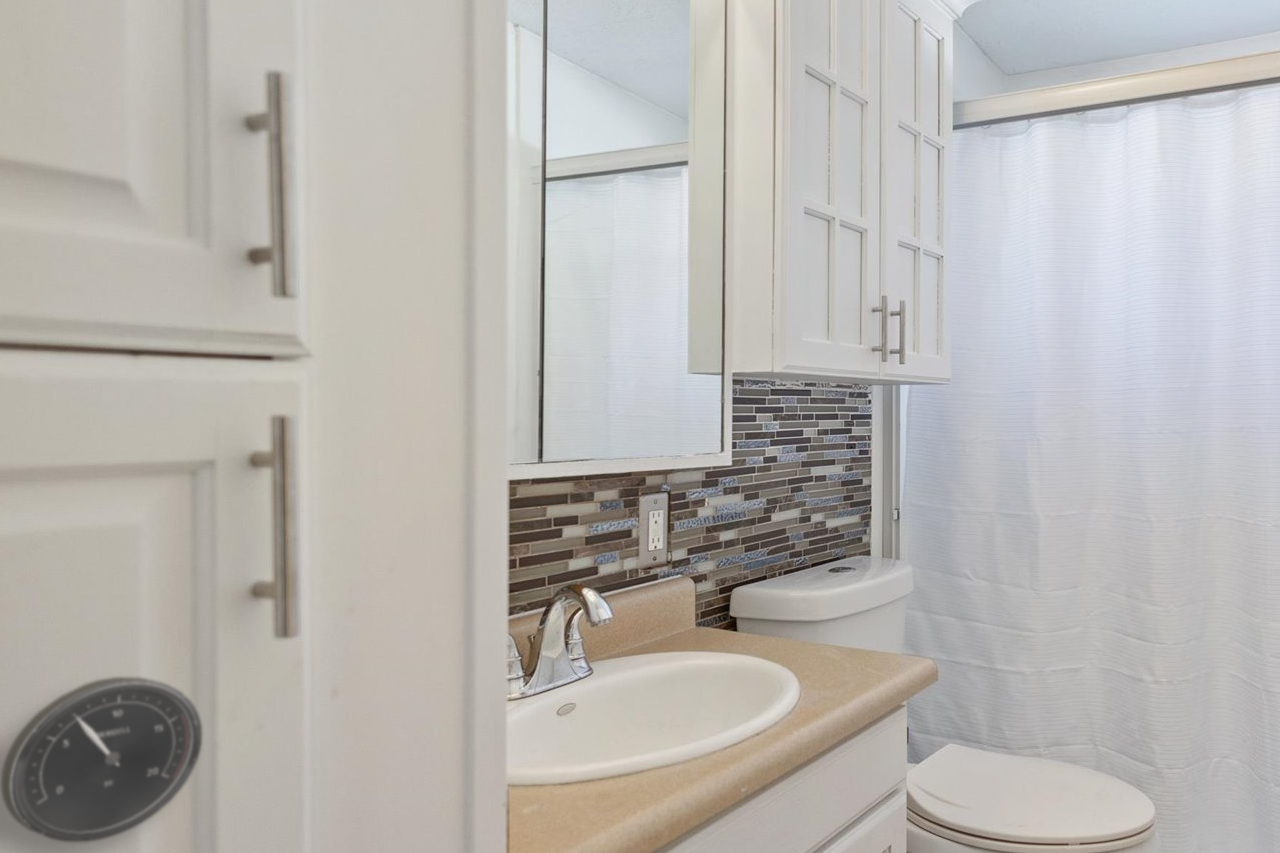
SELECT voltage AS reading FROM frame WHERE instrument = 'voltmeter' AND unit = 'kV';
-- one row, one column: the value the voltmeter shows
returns 7 kV
